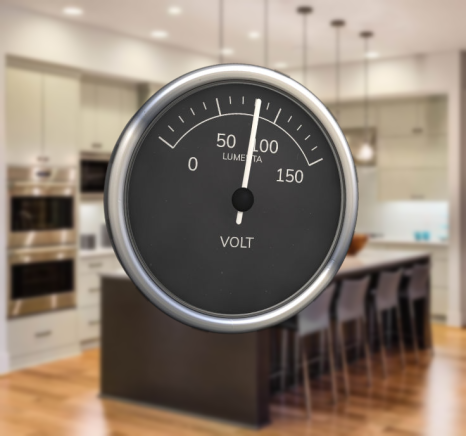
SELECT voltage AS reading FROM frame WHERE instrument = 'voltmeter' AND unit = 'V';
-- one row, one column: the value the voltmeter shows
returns 80 V
